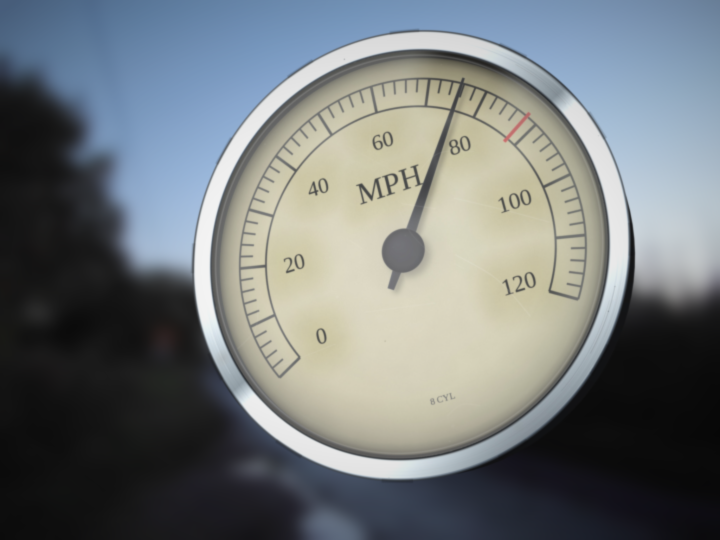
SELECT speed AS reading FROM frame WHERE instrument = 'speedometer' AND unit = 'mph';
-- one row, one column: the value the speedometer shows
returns 76 mph
